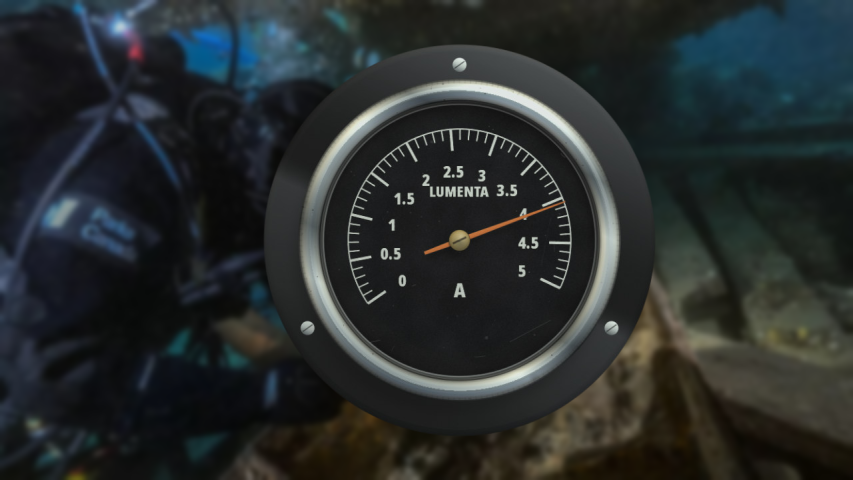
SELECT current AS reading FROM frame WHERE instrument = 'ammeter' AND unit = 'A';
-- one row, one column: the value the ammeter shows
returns 4.05 A
